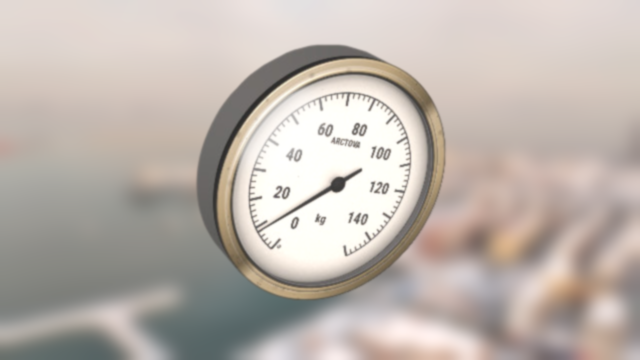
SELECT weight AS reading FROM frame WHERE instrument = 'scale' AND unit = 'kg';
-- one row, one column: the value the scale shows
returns 10 kg
